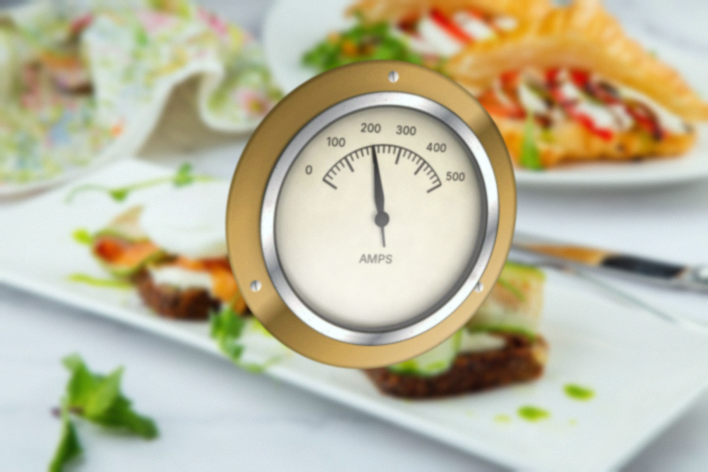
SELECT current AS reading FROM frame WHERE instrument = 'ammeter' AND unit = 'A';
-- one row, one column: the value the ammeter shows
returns 200 A
